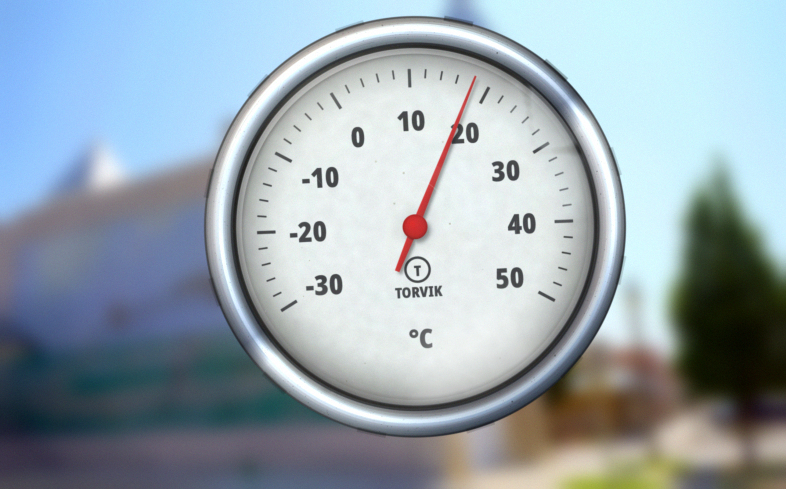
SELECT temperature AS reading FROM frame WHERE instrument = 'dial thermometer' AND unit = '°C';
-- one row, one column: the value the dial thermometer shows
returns 18 °C
